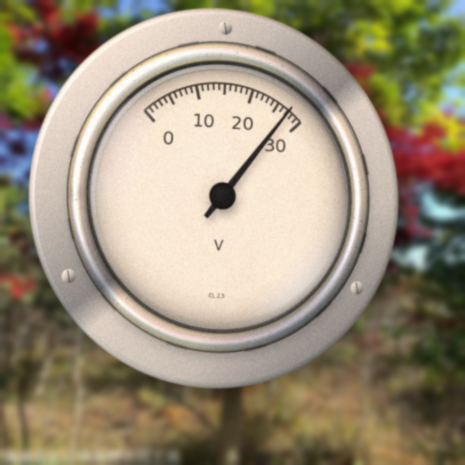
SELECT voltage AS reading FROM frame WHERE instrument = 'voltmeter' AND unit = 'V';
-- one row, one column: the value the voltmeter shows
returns 27 V
